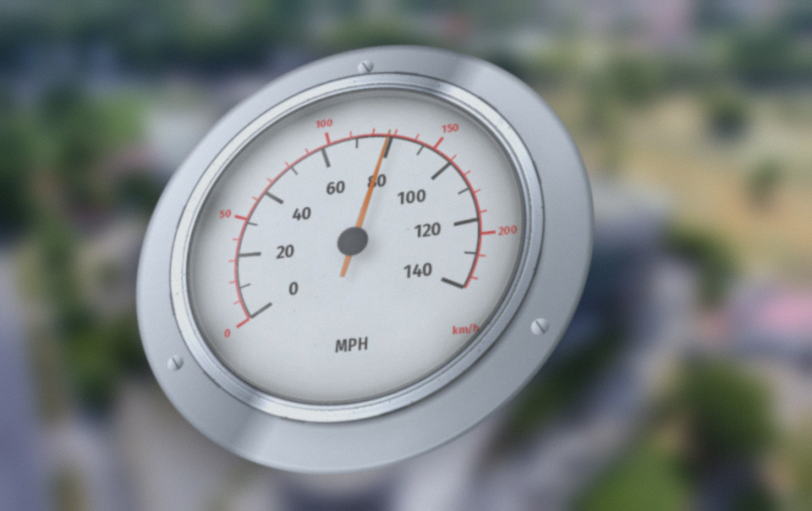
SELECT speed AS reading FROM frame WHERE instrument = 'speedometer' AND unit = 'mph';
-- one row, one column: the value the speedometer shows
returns 80 mph
